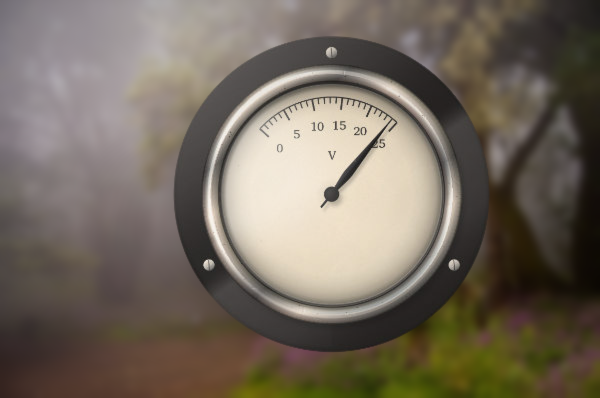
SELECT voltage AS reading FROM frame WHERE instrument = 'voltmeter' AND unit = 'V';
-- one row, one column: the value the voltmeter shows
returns 24 V
